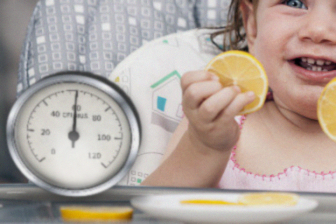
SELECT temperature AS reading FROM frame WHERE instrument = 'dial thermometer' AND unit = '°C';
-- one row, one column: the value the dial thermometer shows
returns 60 °C
